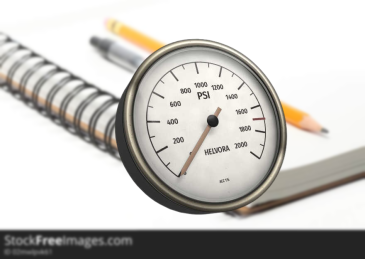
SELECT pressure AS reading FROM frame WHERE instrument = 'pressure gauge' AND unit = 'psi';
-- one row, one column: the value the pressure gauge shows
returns 0 psi
